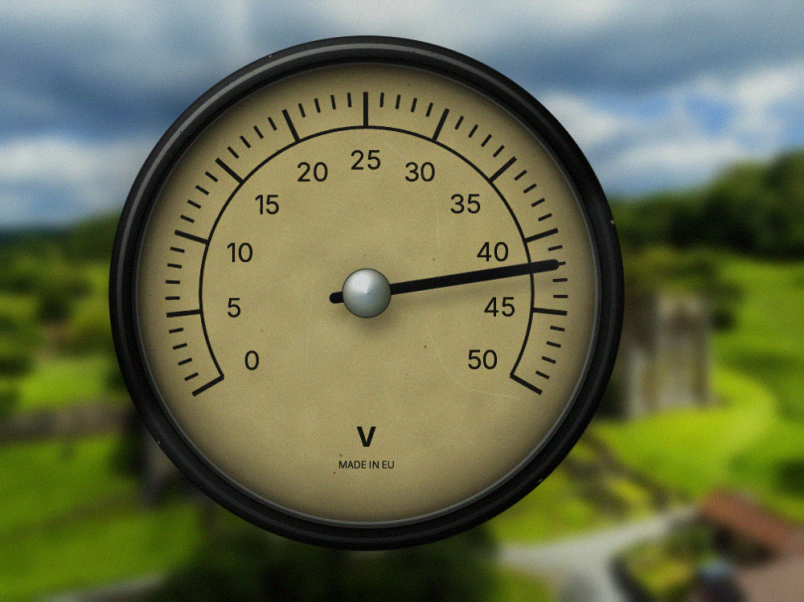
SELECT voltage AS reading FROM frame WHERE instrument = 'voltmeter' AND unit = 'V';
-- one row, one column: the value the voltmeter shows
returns 42 V
